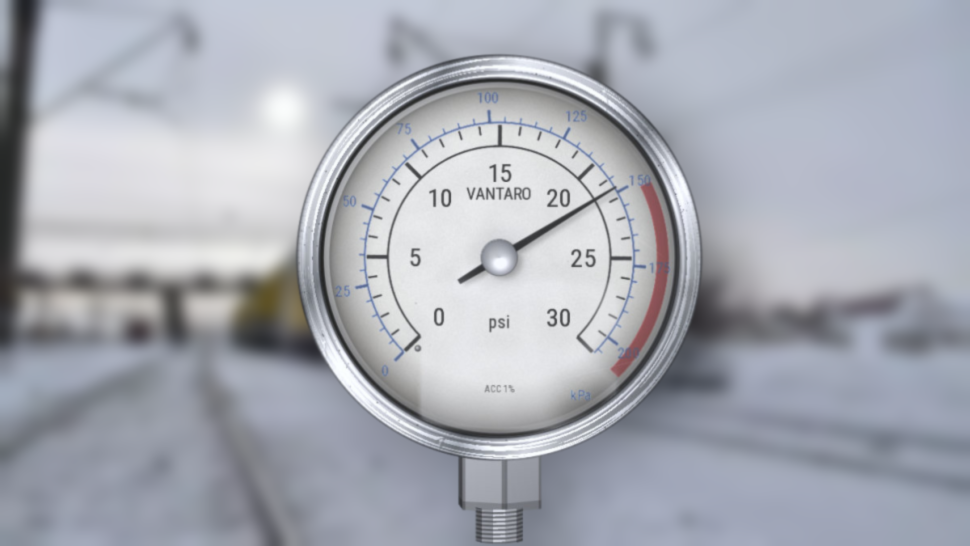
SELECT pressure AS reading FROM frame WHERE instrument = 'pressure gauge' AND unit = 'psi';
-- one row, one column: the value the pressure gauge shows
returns 21.5 psi
